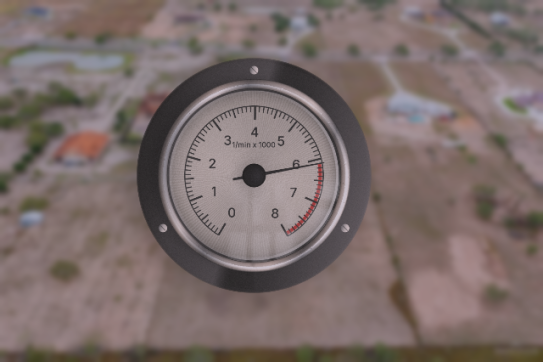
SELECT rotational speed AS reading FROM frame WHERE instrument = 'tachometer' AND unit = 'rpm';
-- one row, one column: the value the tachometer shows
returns 6100 rpm
